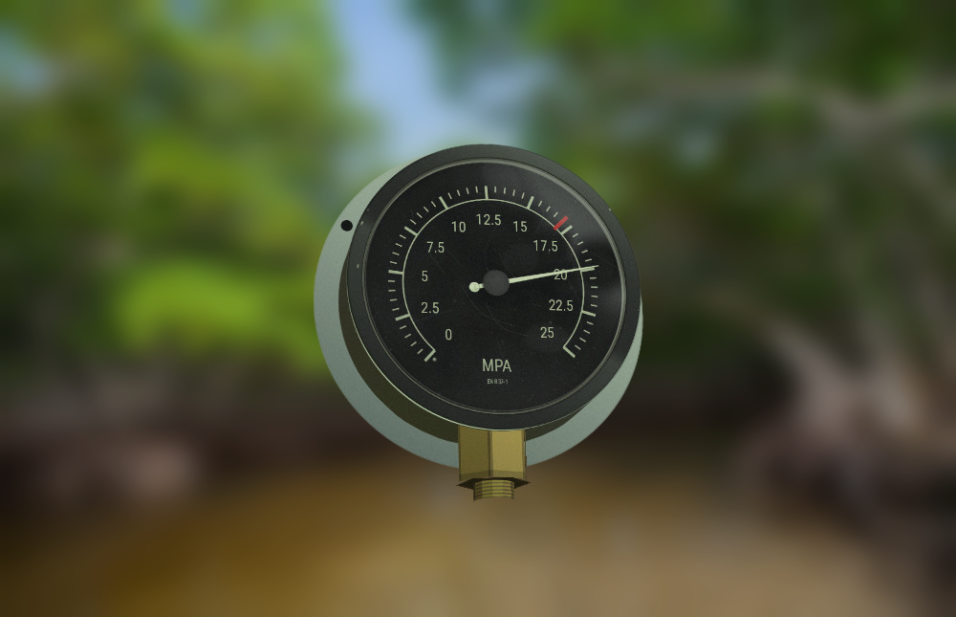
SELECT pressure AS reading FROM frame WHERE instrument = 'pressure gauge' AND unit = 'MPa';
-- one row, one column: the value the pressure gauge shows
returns 20 MPa
